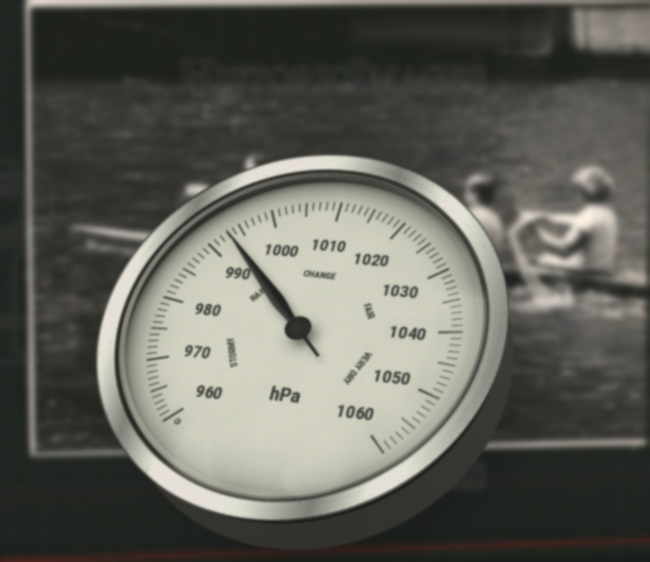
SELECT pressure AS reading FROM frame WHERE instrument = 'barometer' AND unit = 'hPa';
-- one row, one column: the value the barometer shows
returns 993 hPa
